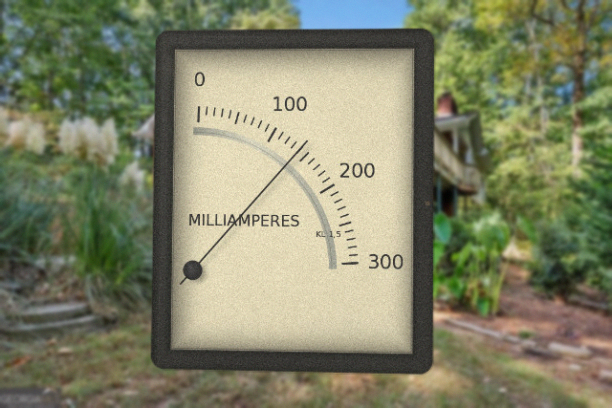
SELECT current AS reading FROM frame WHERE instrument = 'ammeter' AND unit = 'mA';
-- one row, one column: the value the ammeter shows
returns 140 mA
